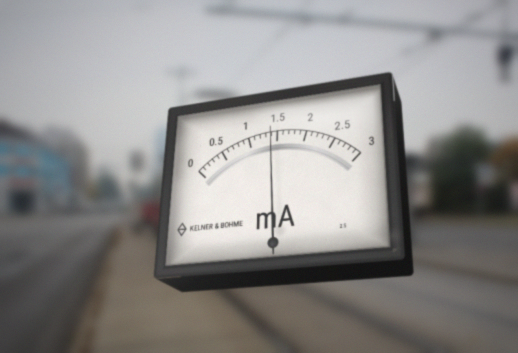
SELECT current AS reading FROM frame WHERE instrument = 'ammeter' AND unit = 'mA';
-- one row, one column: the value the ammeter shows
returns 1.4 mA
